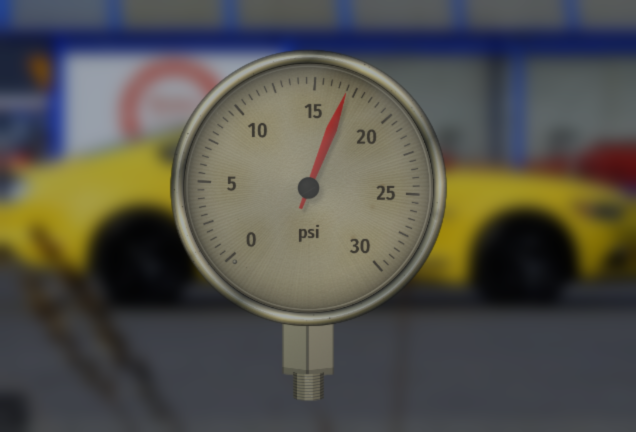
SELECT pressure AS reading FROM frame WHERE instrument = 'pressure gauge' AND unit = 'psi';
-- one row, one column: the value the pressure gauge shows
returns 17 psi
